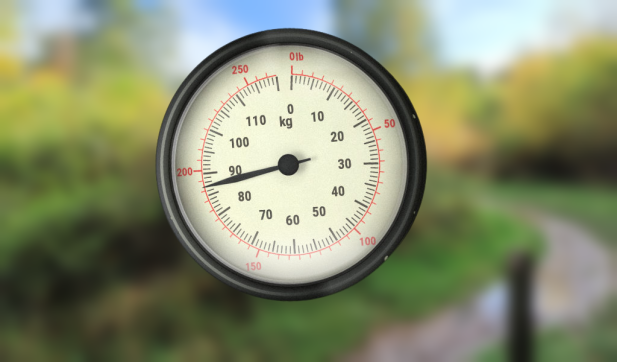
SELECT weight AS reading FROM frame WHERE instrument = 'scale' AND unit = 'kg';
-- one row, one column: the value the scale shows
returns 87 kg
